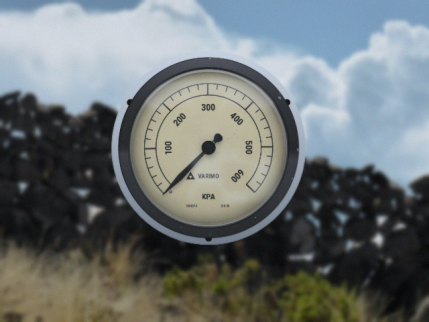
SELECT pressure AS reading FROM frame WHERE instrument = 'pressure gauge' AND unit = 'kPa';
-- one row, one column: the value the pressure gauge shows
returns 0 kPa
